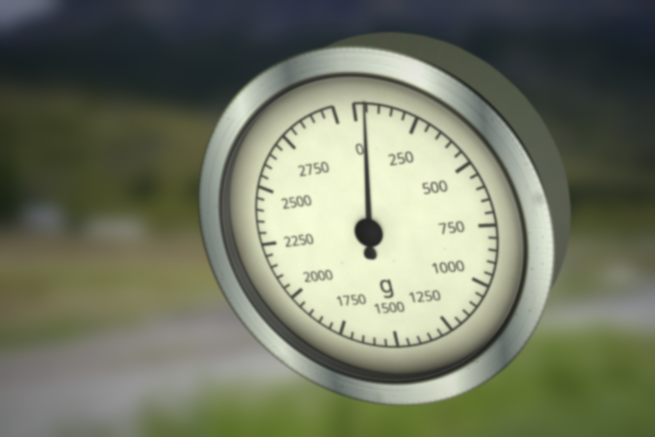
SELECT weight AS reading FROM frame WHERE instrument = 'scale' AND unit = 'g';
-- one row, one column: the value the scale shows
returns 50 g
